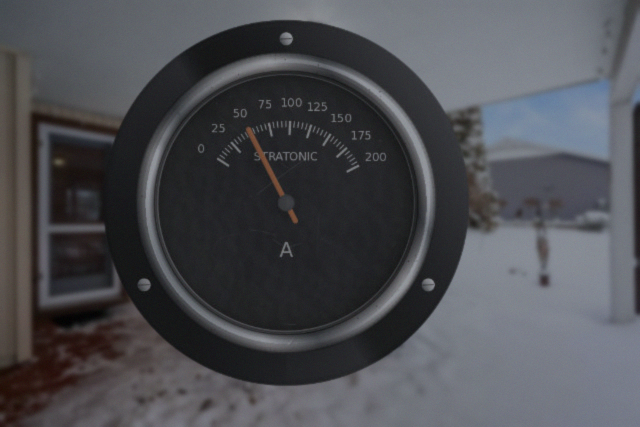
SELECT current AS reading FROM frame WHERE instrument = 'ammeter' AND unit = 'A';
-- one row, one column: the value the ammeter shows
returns 50 A
